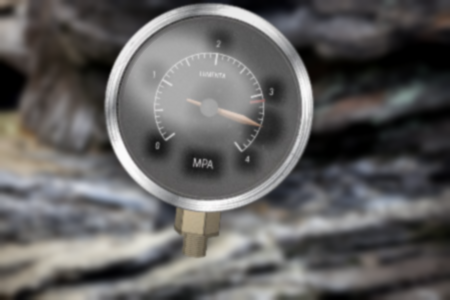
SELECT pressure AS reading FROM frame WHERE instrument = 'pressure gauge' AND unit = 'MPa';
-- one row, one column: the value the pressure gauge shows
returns 3.5 MPa
